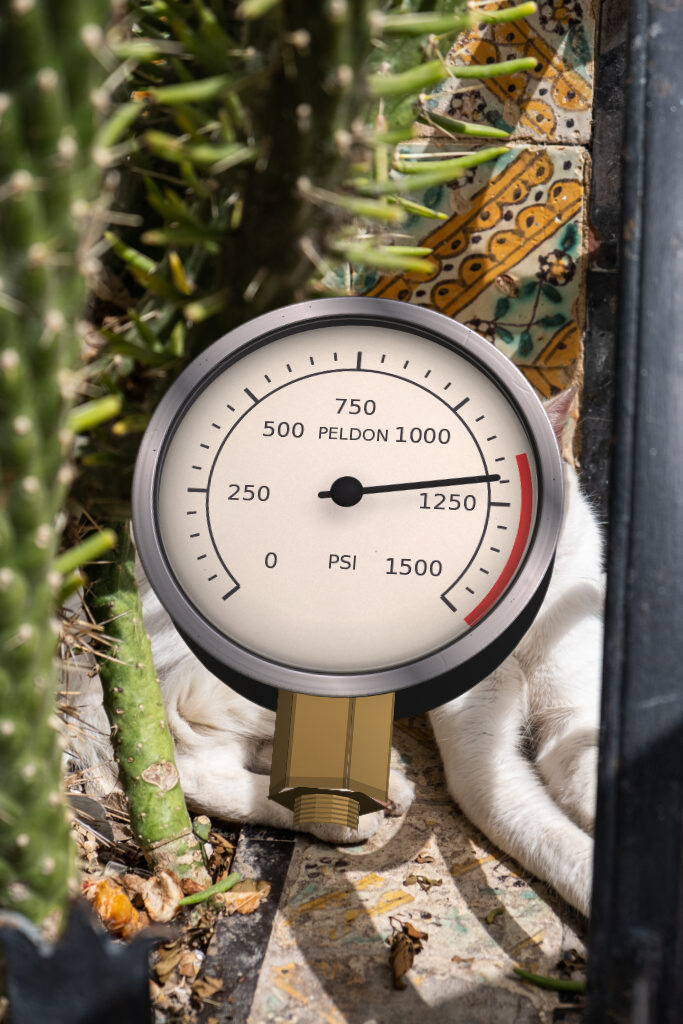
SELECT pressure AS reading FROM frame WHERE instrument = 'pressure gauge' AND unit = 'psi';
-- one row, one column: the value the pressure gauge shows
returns 1200 psi
